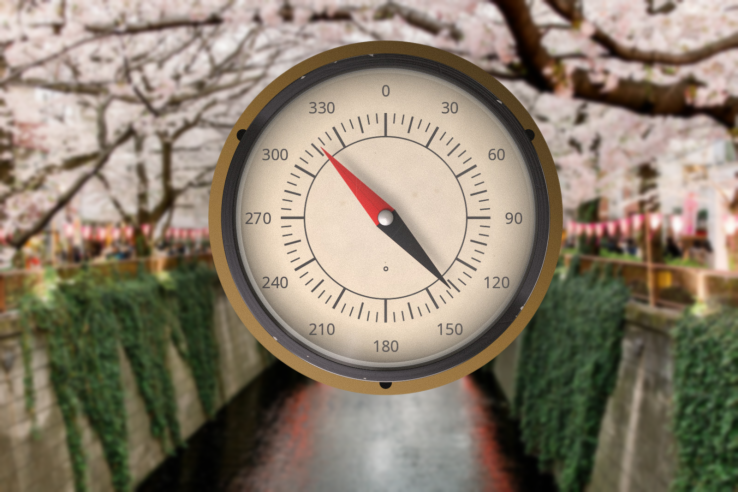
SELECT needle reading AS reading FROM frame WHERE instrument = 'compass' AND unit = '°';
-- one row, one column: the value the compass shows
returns 317.5 °
